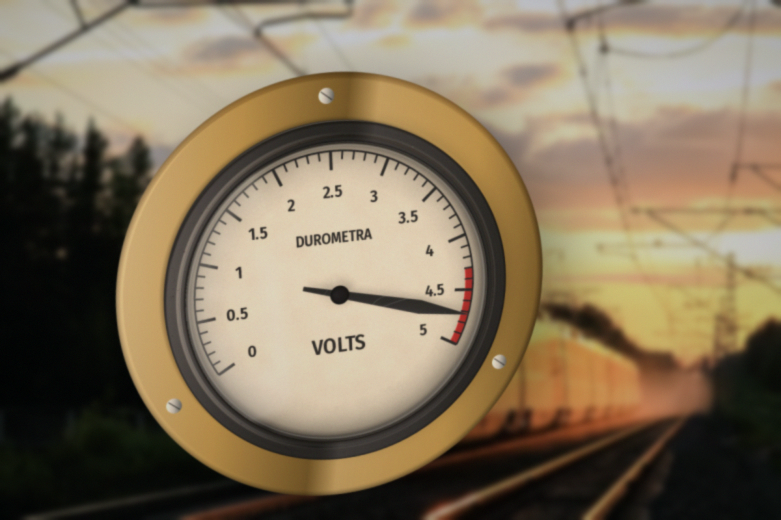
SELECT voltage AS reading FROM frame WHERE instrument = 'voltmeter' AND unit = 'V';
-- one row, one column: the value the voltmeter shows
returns 4.7 V
